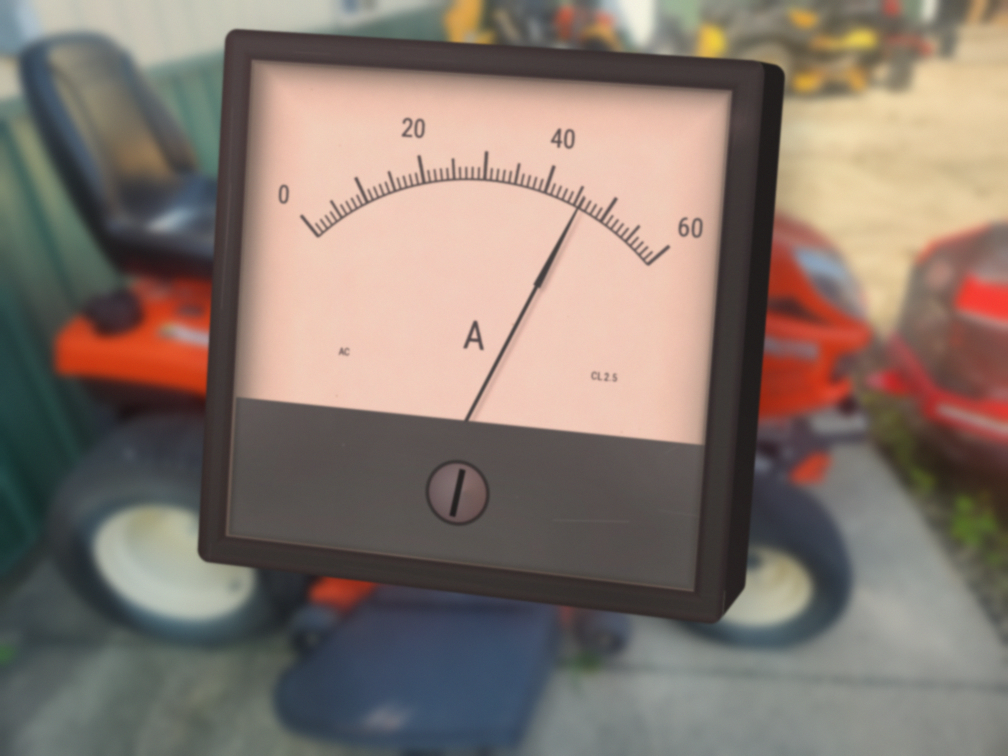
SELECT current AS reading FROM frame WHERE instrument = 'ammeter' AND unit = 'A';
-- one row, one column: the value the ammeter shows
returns 46 A
